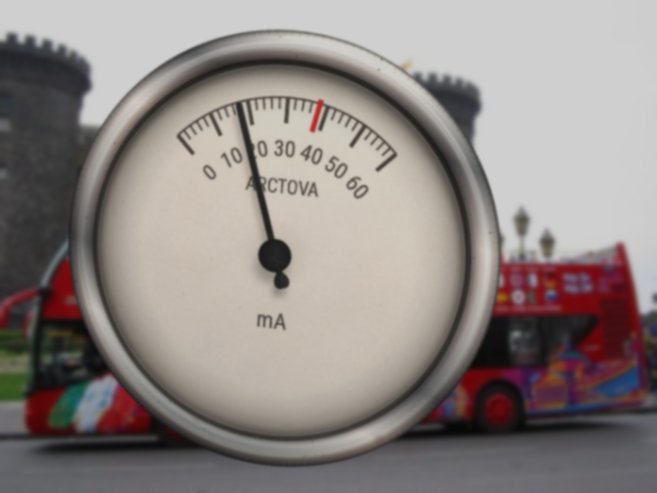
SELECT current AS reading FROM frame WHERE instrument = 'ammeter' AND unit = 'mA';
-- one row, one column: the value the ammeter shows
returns 18 mA
